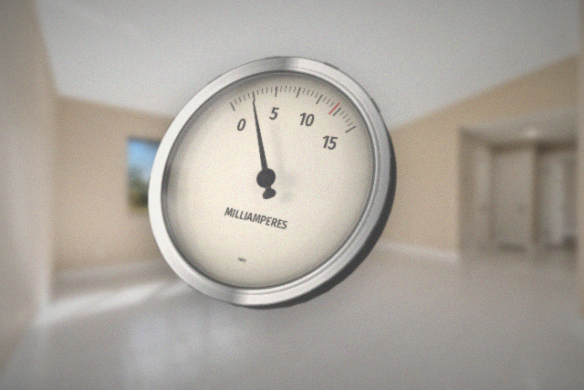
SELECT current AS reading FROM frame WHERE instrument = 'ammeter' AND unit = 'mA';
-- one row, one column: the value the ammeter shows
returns 2.5 mA
